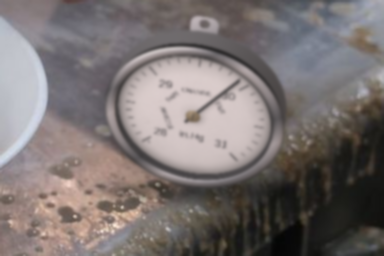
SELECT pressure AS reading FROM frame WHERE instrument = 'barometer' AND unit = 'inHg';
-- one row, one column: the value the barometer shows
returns 29.9 inHg
